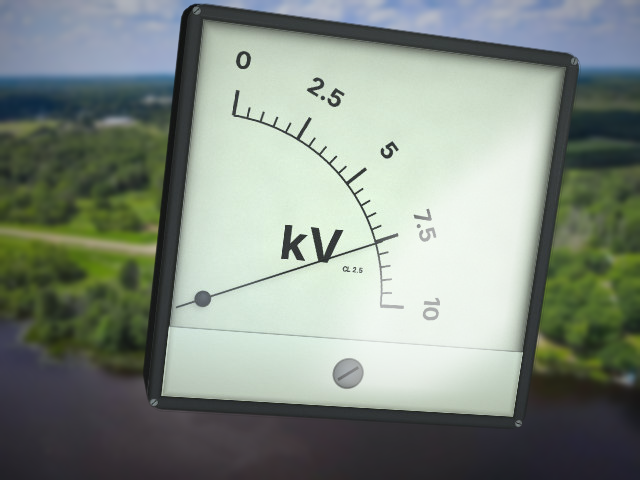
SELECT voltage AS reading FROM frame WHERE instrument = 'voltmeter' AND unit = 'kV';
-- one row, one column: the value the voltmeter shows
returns 7.5 kV
